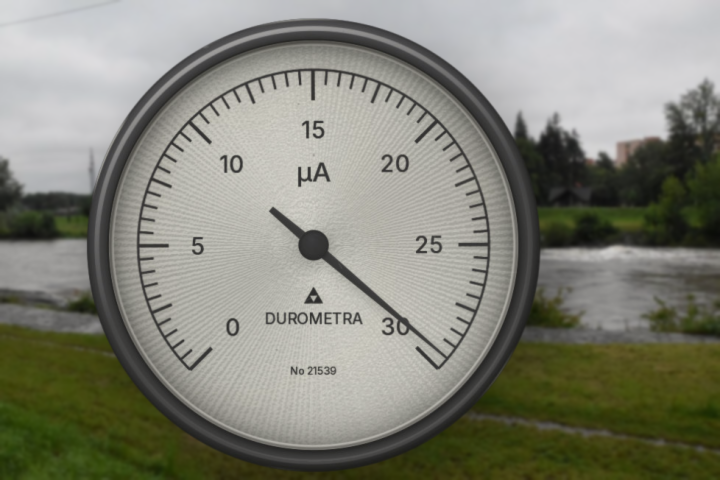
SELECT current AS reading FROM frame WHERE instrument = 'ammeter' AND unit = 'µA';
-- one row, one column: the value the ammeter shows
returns 29.5 µA
